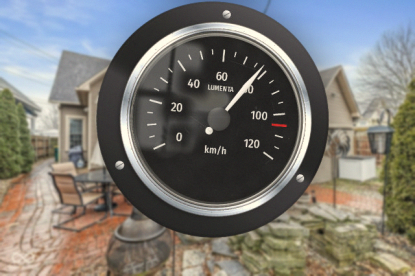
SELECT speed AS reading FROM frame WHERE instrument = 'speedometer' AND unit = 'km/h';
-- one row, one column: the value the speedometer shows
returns 77.5 km/h
